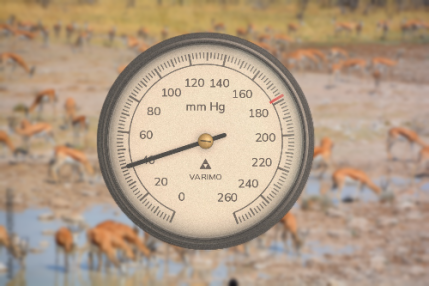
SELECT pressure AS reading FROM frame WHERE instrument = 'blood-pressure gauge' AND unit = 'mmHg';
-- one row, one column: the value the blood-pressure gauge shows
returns 40 mmHg
